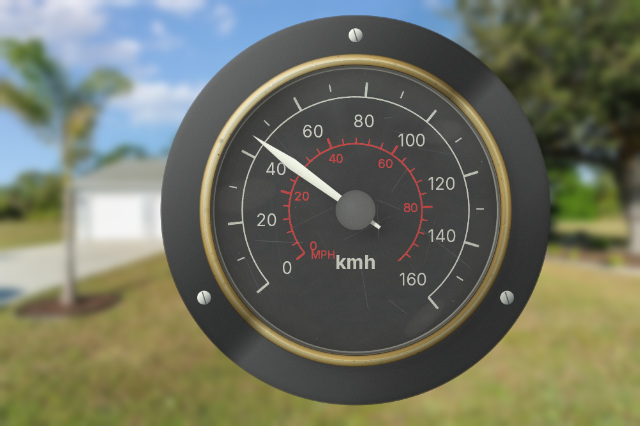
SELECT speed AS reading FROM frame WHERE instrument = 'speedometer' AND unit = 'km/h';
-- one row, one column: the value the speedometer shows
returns 45 km/h
